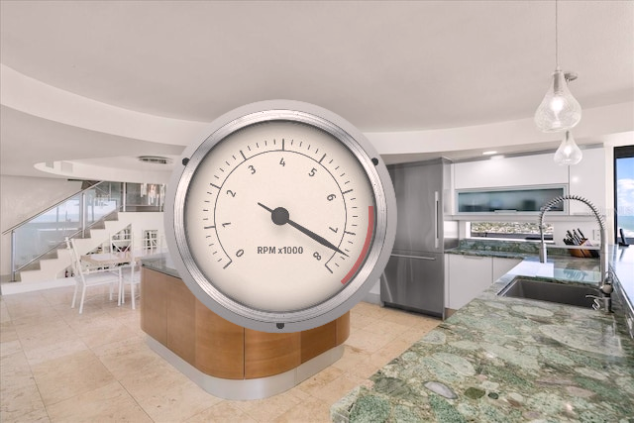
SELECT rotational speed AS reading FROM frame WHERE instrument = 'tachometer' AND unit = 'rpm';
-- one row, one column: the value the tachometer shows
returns 7500 rpm
